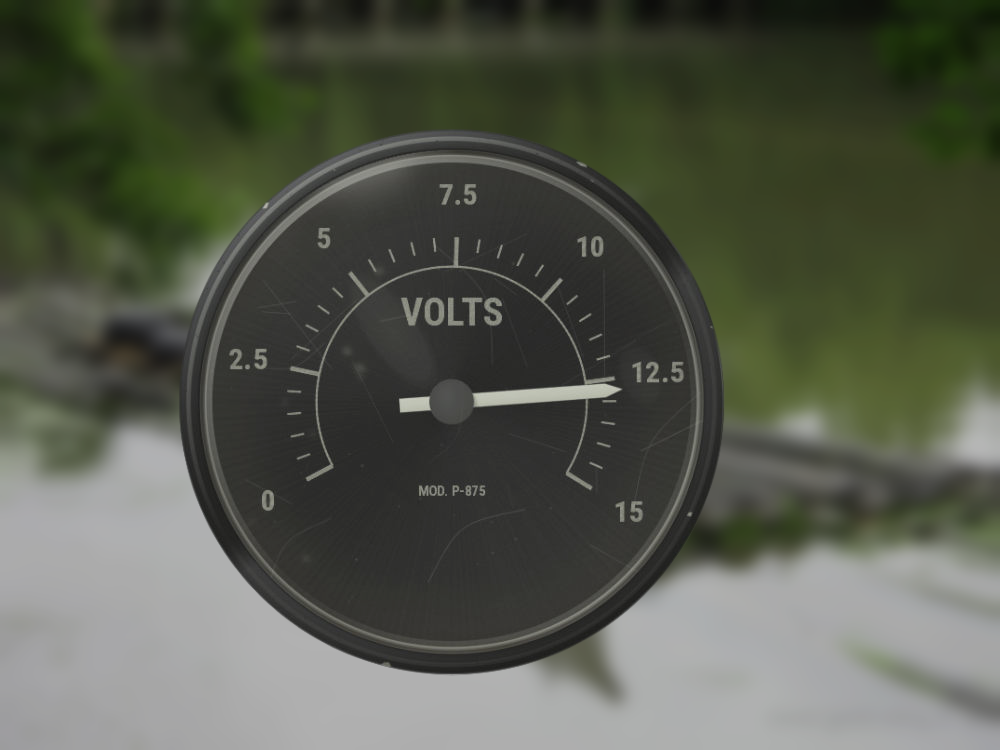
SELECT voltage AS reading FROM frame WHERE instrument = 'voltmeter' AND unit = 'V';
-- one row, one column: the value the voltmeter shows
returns 12.75 V
